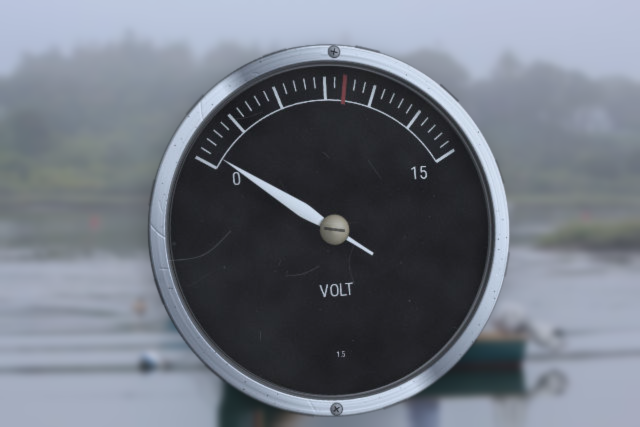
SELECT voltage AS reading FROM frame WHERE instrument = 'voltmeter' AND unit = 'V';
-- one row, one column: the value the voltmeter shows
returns 0.5 V
